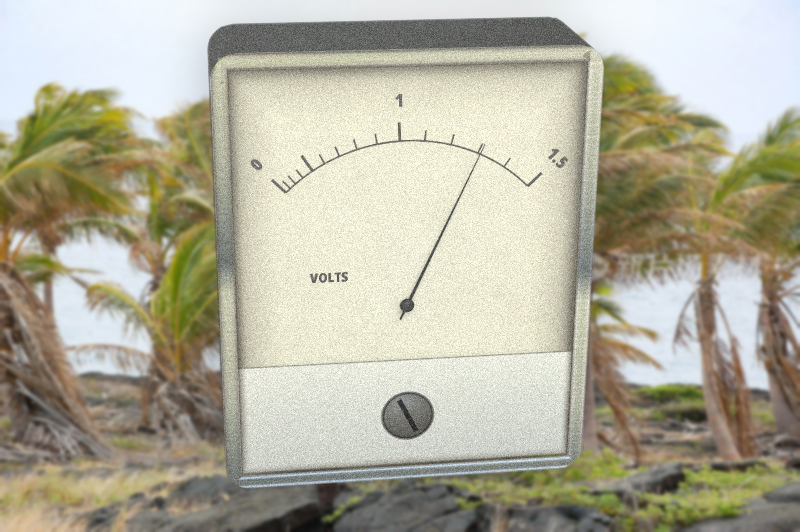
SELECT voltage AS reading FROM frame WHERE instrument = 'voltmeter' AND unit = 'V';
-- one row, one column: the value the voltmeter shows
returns 1.3 V
